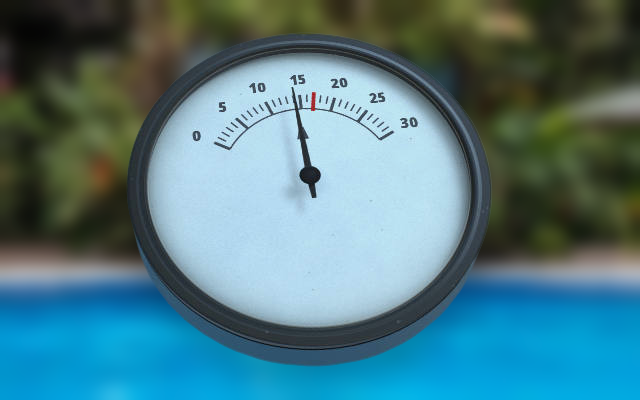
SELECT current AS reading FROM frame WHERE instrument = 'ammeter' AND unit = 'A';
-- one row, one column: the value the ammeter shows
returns 14 A
